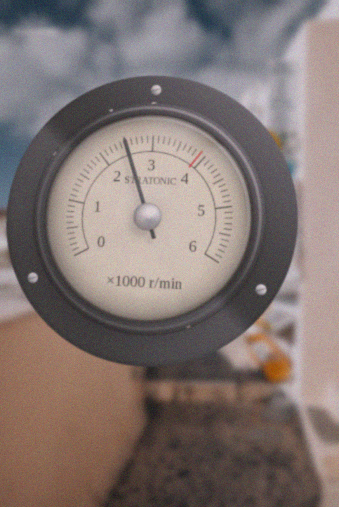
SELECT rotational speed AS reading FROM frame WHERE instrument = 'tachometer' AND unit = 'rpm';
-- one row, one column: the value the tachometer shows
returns 2500 rpm
